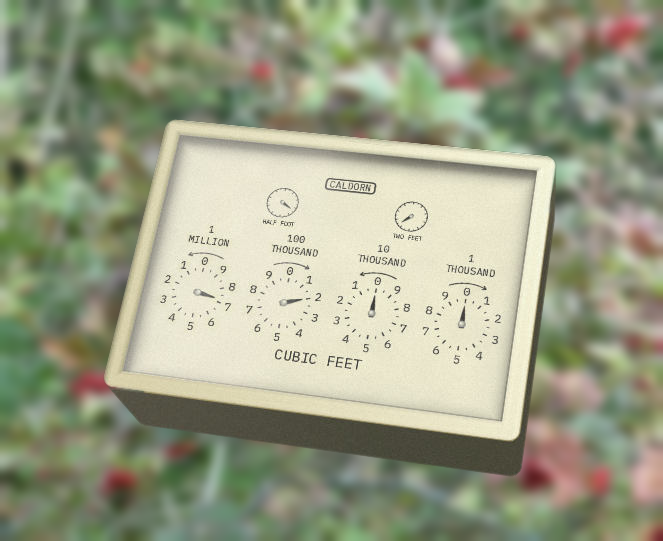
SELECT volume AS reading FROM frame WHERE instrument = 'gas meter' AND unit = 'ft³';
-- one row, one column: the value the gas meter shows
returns 720000 ft³
